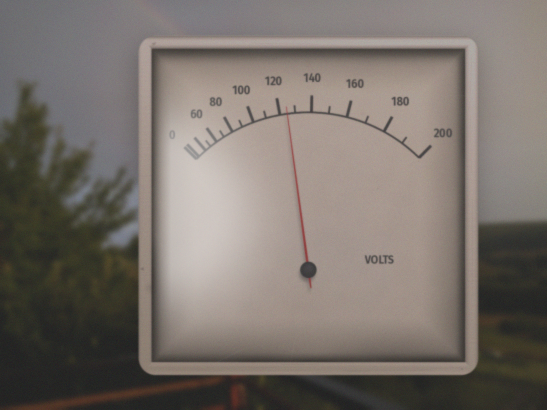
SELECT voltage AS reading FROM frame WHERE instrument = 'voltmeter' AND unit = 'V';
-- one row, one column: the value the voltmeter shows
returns 125 V
